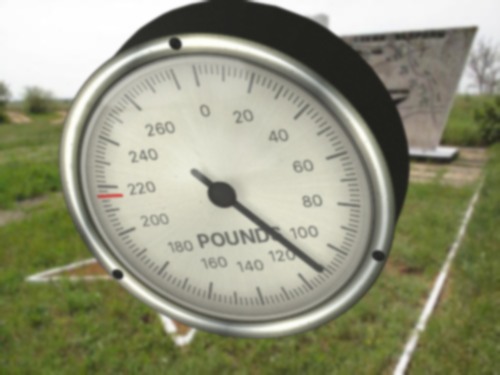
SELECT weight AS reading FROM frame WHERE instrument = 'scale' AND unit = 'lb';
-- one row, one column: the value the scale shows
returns 110 lb
